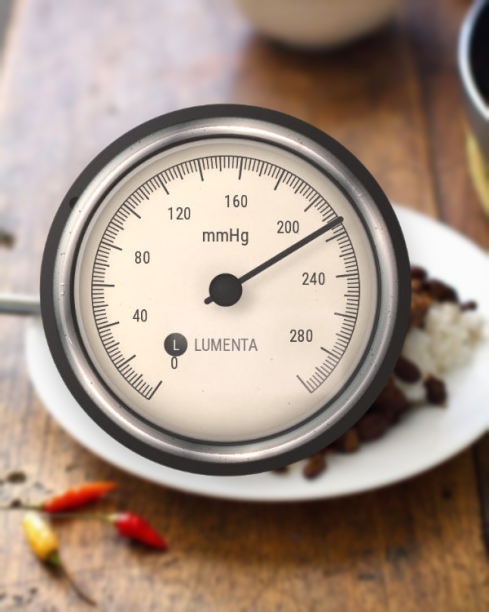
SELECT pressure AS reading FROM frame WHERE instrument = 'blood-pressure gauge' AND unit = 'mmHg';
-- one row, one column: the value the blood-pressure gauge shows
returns 214 mmHg
